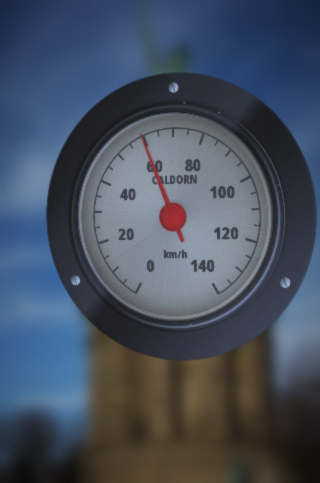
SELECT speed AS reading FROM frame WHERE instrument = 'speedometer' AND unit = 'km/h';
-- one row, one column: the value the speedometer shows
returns 60 km/h
